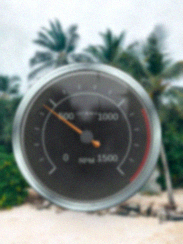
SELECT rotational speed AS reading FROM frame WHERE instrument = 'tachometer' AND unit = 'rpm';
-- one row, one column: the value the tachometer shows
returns 450 rpm
